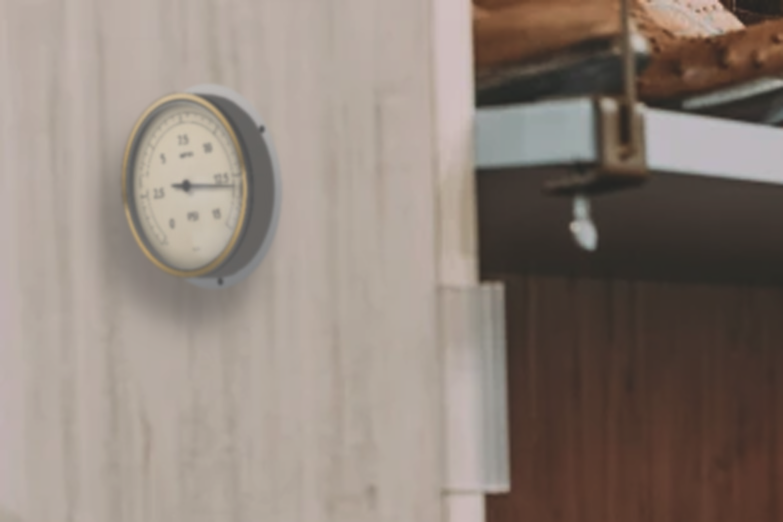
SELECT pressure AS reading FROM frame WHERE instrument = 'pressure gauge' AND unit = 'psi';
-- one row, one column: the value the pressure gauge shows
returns 13 psi
